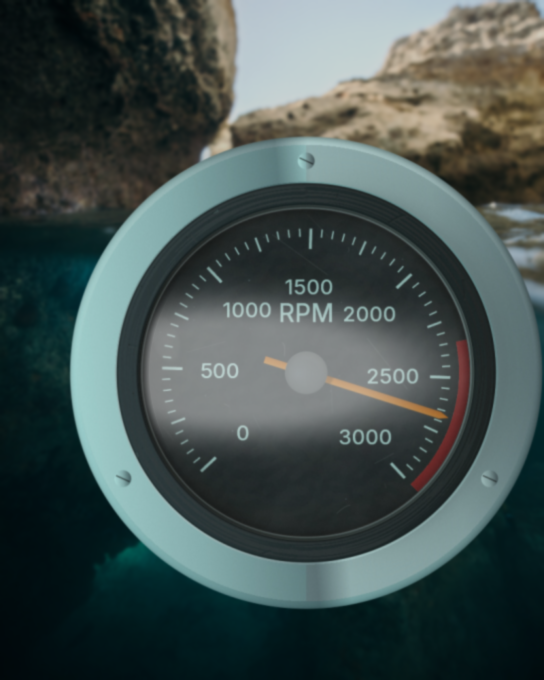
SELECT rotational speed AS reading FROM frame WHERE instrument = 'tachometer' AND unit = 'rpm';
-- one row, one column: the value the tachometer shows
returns 2675 rpm
